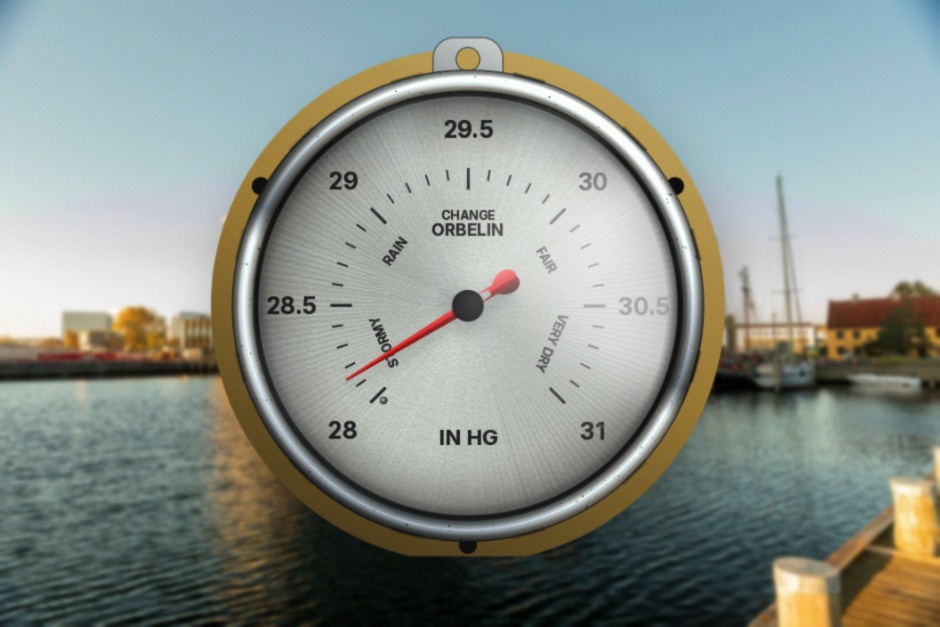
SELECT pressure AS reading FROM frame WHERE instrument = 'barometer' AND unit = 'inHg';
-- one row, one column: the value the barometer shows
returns 28.15 inHg
